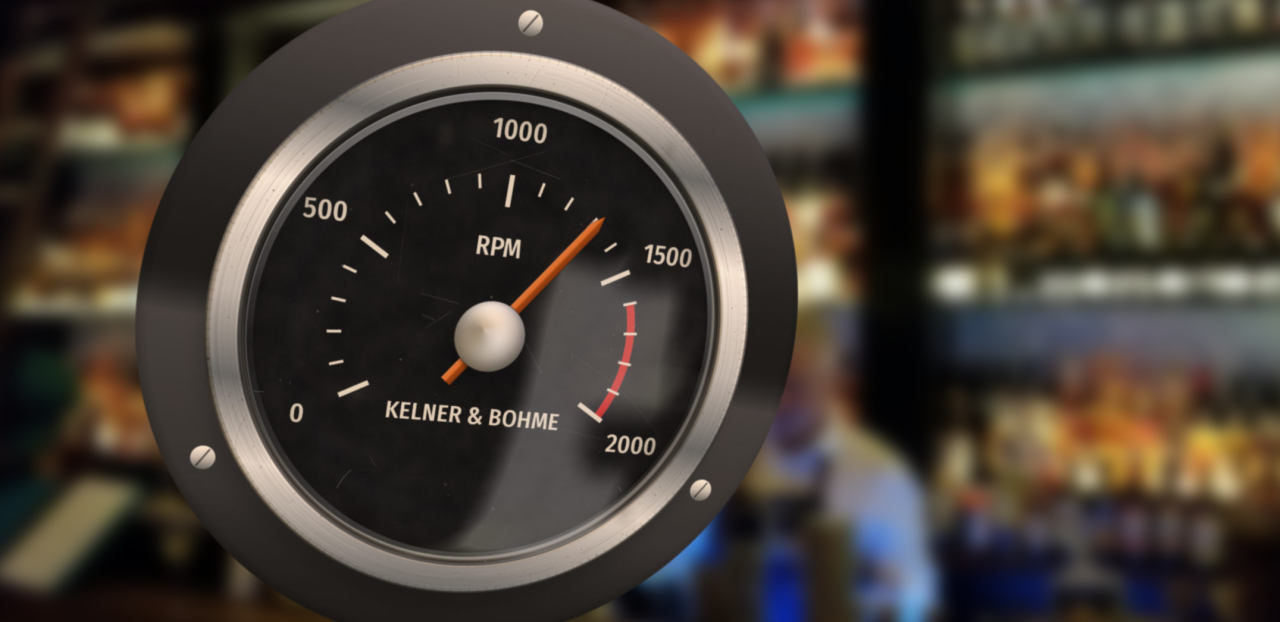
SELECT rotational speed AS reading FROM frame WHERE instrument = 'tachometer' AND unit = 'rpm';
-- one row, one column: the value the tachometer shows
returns 1300 rpm
